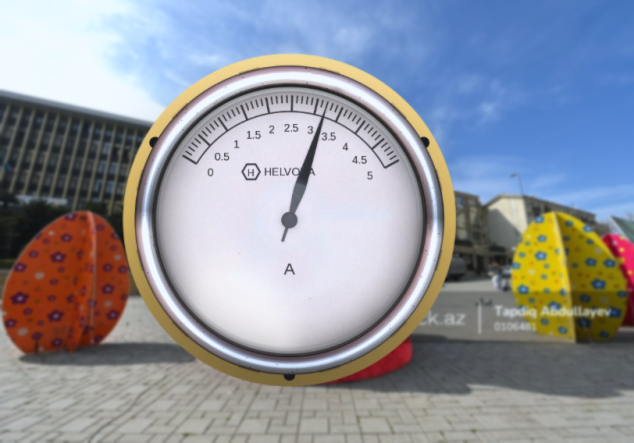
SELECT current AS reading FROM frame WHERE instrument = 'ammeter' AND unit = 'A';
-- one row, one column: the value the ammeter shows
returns 3.2 A
